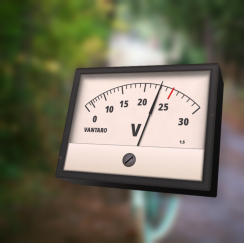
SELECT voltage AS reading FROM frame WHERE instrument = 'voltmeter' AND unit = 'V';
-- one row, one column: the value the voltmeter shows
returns 23 V
